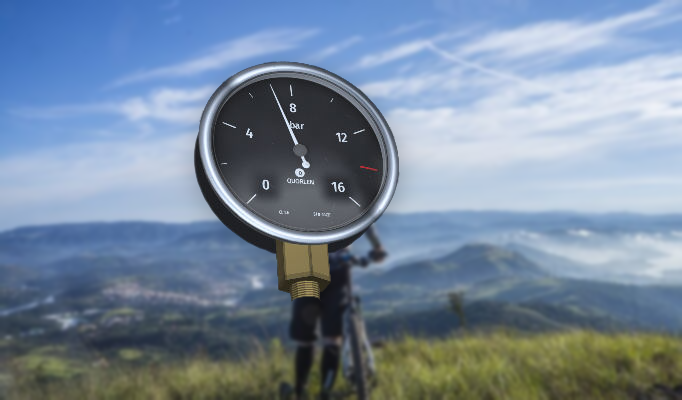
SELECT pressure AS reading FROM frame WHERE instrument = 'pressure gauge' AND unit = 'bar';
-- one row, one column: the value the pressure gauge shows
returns 7 bar
